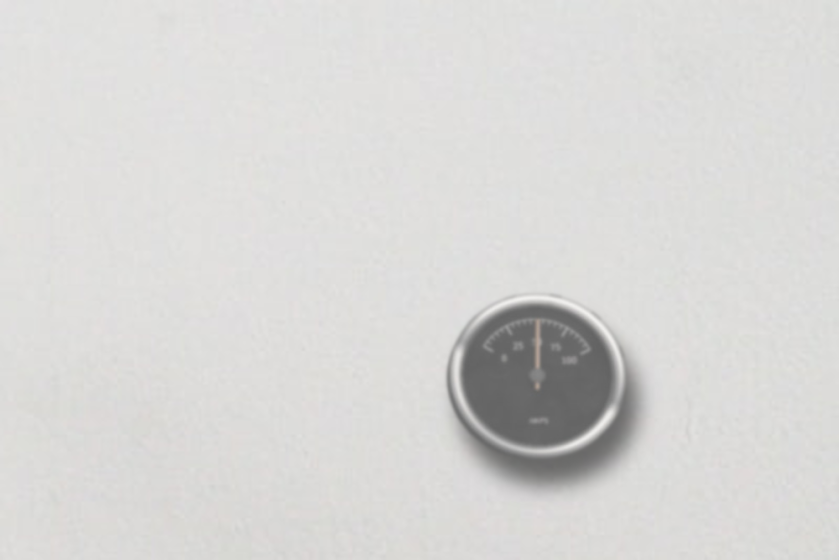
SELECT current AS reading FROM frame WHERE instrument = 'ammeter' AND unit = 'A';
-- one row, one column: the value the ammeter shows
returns 50 A
